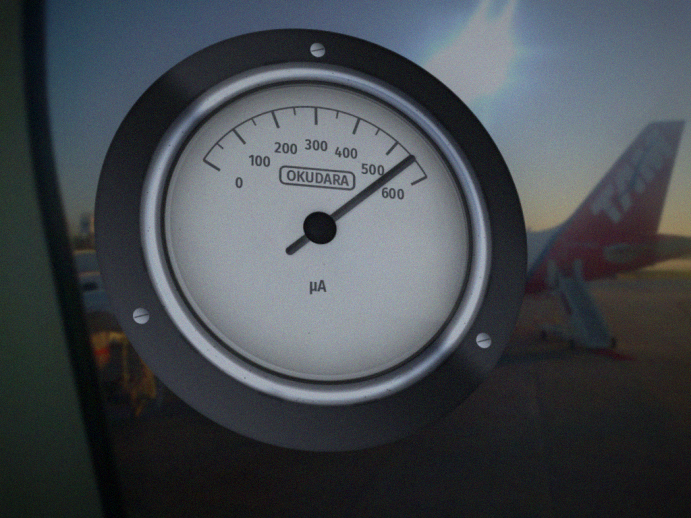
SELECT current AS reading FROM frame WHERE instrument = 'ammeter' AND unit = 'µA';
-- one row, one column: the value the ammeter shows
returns 550 µA
